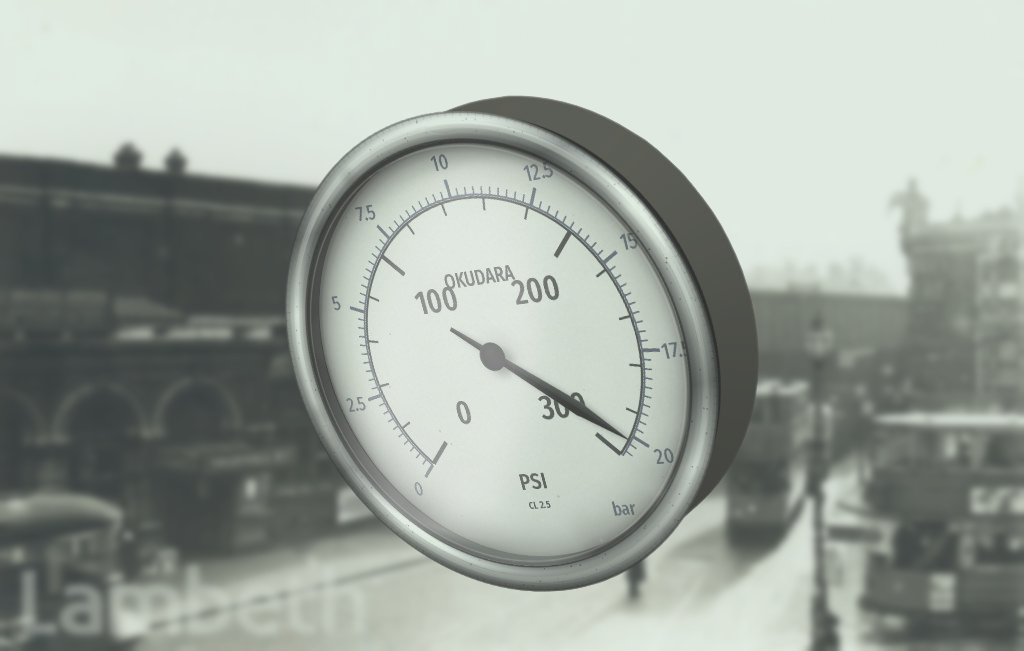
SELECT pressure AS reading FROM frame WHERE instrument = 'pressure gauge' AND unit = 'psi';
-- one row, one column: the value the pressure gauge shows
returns 290 psi
